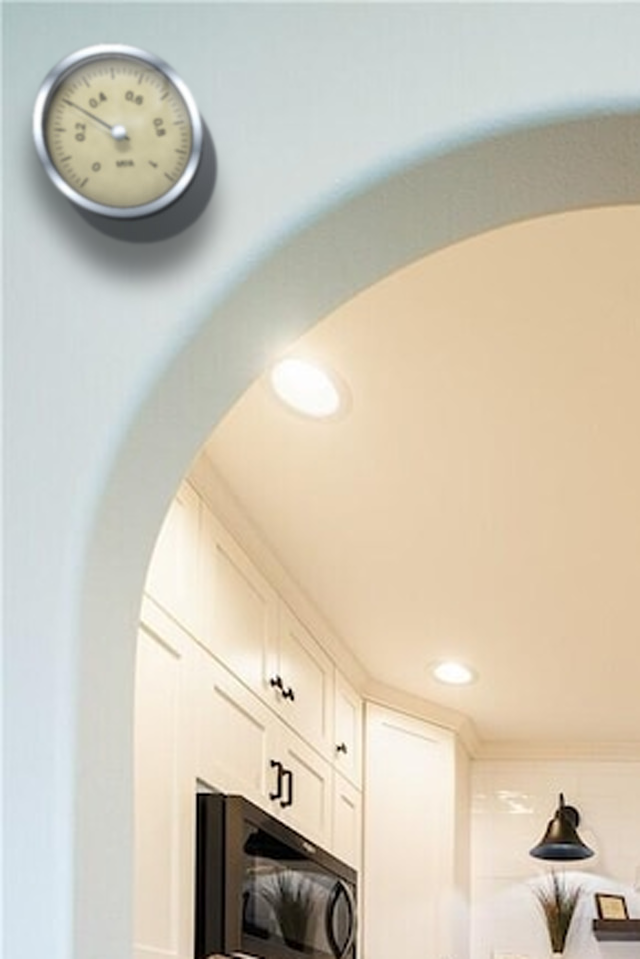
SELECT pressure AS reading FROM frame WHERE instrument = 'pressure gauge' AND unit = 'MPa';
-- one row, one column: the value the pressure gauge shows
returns 0.3 MPa
